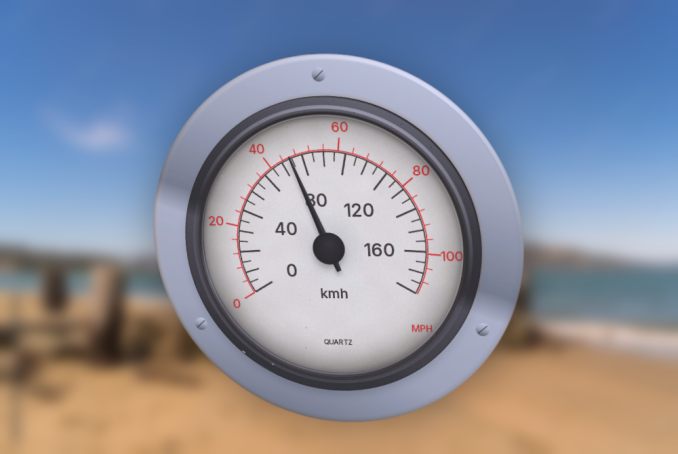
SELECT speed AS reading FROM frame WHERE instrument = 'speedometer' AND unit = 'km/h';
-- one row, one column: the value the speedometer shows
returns 75 km/h
